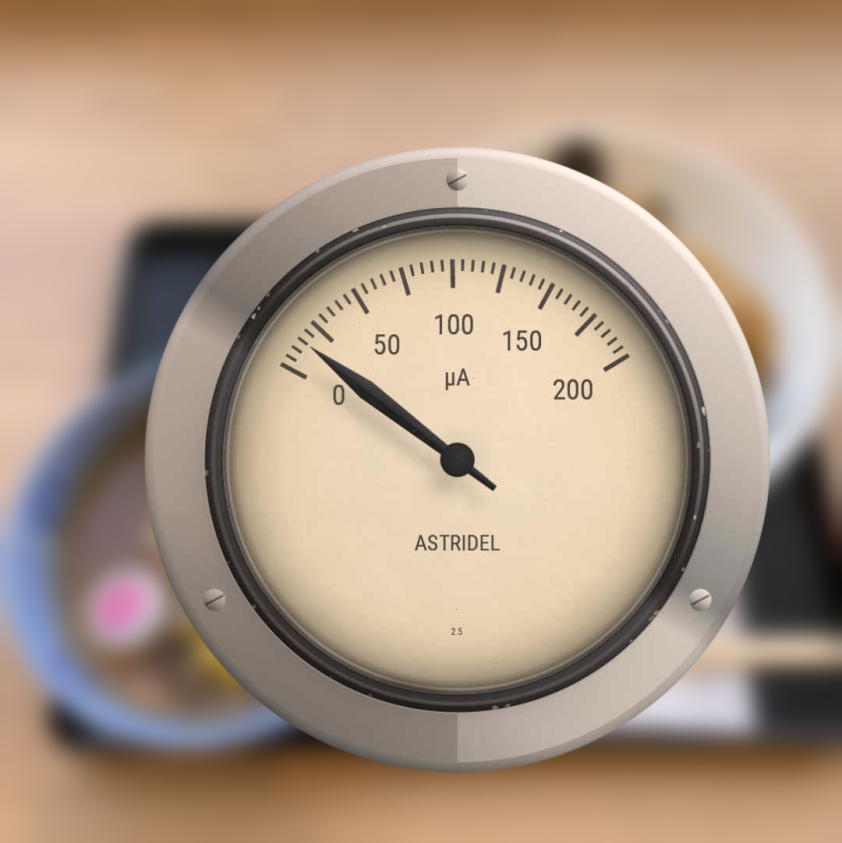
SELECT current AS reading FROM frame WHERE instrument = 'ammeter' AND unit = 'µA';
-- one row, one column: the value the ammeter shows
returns 15 µA
